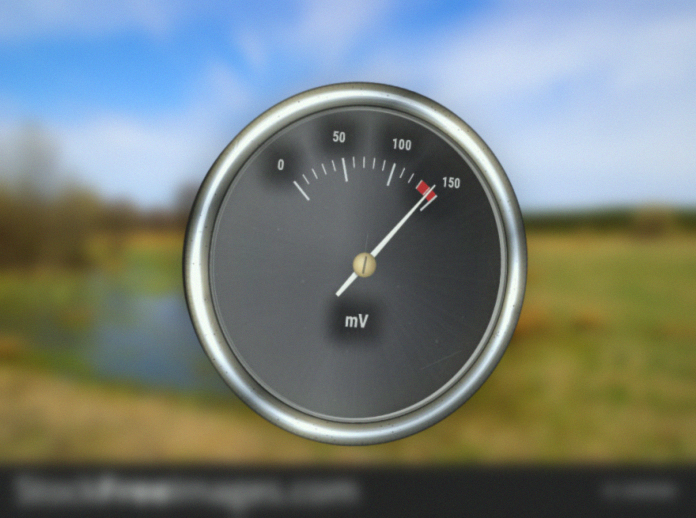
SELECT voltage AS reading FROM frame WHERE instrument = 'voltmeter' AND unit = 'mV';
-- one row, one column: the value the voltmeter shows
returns 140 mV
